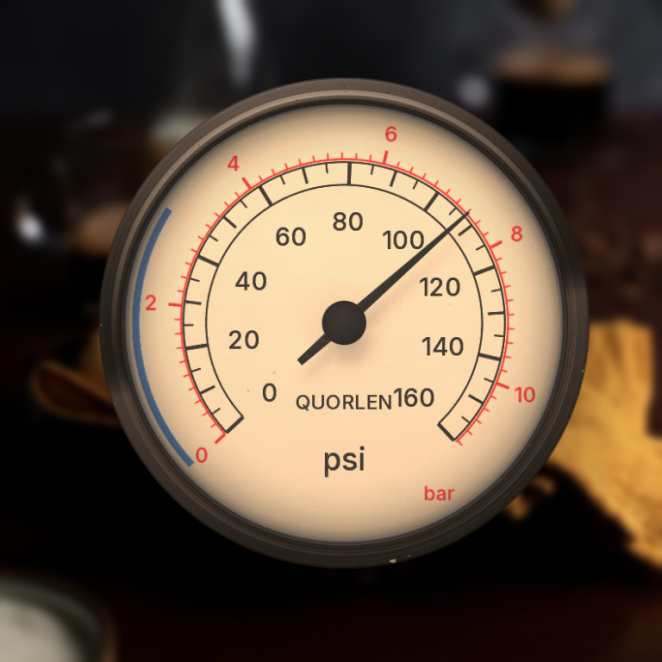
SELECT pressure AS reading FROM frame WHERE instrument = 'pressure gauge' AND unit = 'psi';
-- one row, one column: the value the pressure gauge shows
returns 107.5 psi
